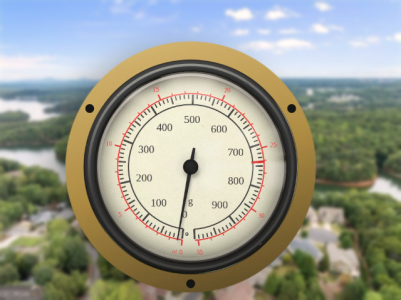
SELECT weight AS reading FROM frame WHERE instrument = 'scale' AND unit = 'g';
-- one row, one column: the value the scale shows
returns 10 g
